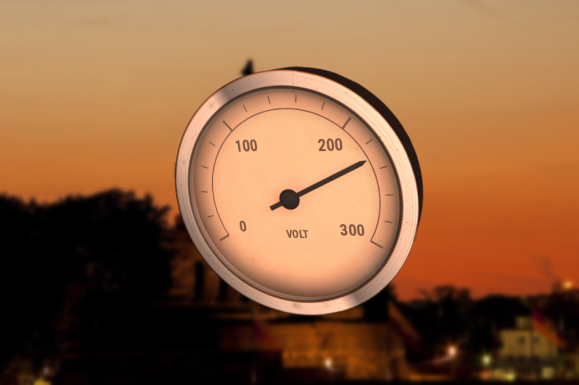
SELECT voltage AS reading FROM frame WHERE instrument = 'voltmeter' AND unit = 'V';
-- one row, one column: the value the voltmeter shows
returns 230 V
